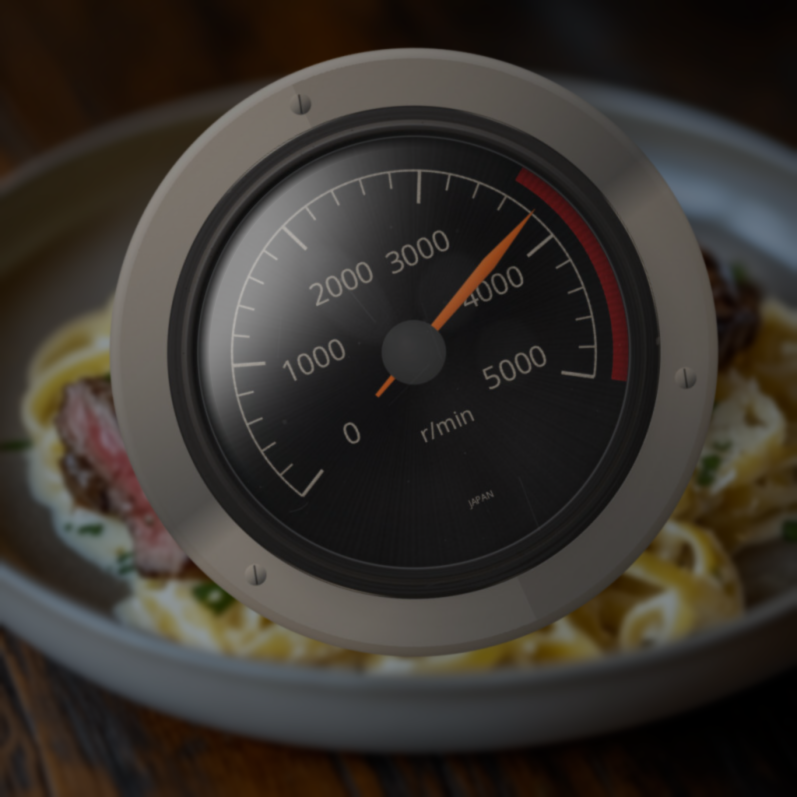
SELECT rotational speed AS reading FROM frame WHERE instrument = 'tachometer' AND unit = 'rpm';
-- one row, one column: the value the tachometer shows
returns 3800 rpm
